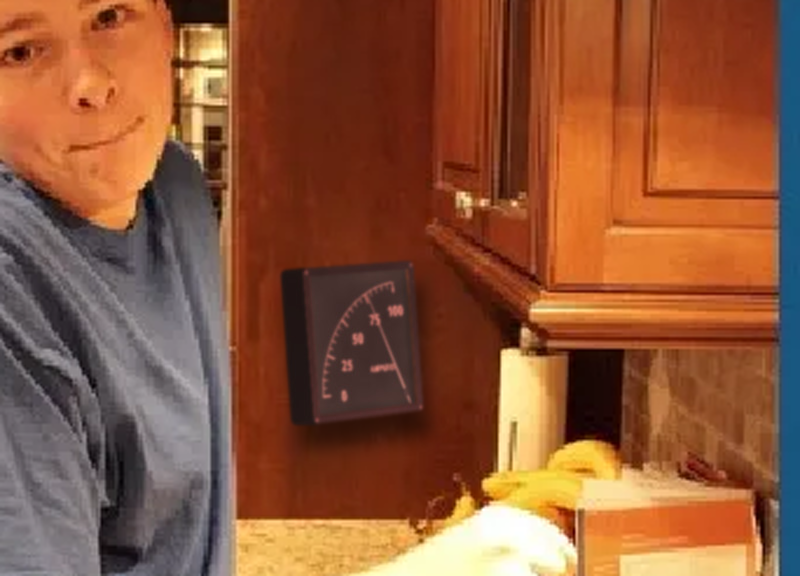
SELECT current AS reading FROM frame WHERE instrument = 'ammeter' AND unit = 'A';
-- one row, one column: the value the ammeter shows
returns 75 A
